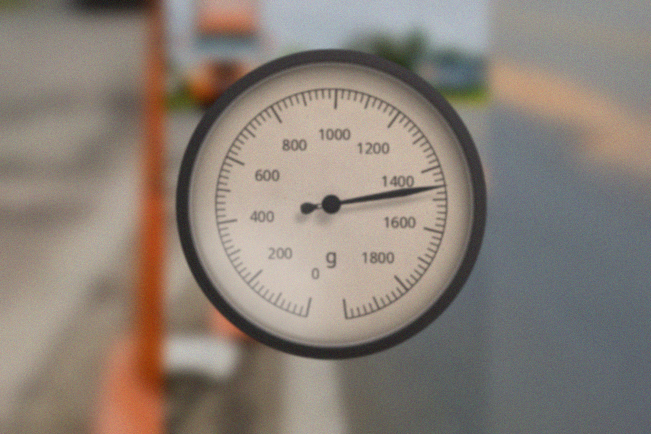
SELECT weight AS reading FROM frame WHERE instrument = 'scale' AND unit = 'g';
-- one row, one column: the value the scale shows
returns 1460 g
